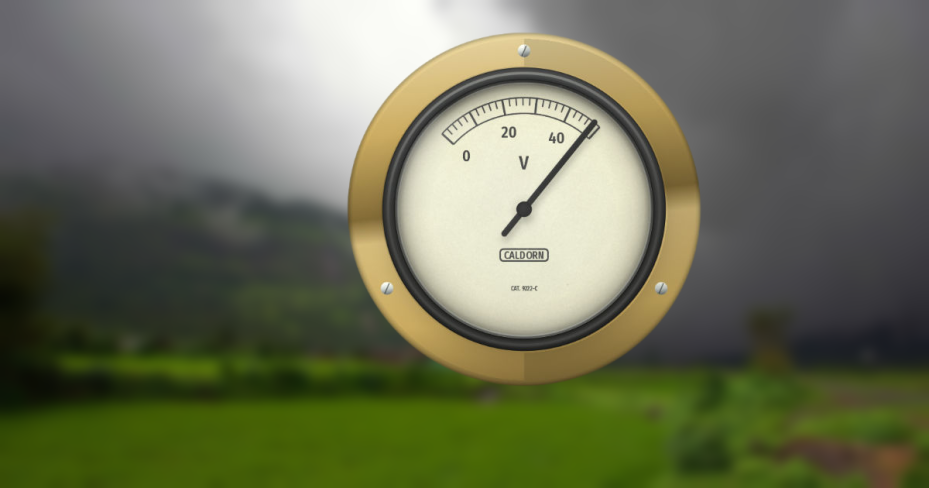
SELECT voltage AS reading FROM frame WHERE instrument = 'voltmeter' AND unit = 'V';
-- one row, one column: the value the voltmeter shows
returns 48 V
